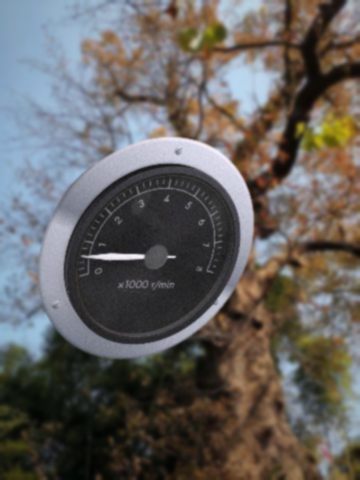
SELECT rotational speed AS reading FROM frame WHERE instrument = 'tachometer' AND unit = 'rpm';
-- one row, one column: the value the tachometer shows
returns 600 rpm
